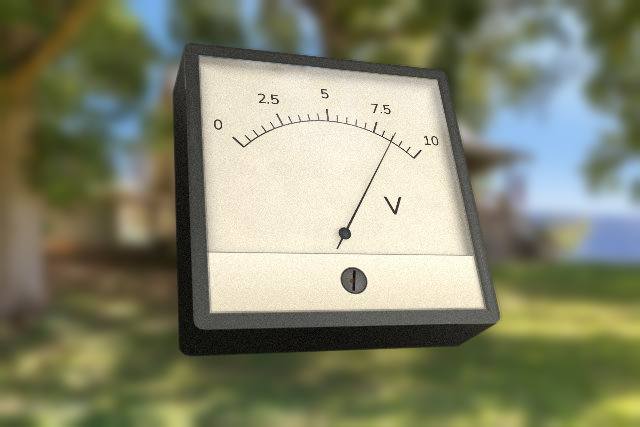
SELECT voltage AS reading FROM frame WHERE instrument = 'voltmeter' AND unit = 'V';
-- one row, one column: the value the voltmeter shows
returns 8.5 V
